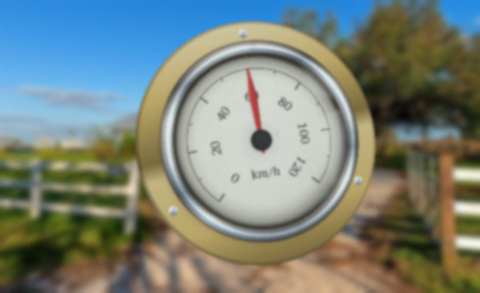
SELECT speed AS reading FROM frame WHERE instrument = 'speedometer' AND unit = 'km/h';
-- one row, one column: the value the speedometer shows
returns 60 km/h
